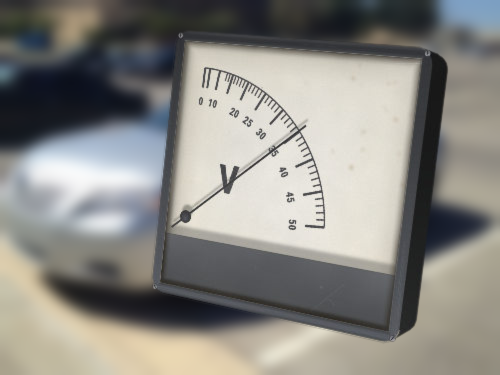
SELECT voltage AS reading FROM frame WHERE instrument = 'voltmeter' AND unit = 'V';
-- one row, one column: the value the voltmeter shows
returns 35 V
